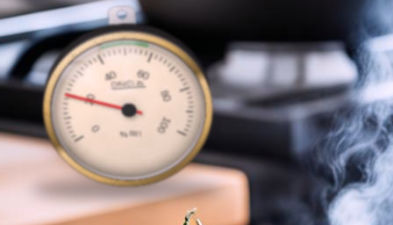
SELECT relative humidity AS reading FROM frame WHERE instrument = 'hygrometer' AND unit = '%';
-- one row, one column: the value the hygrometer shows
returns 20 %
